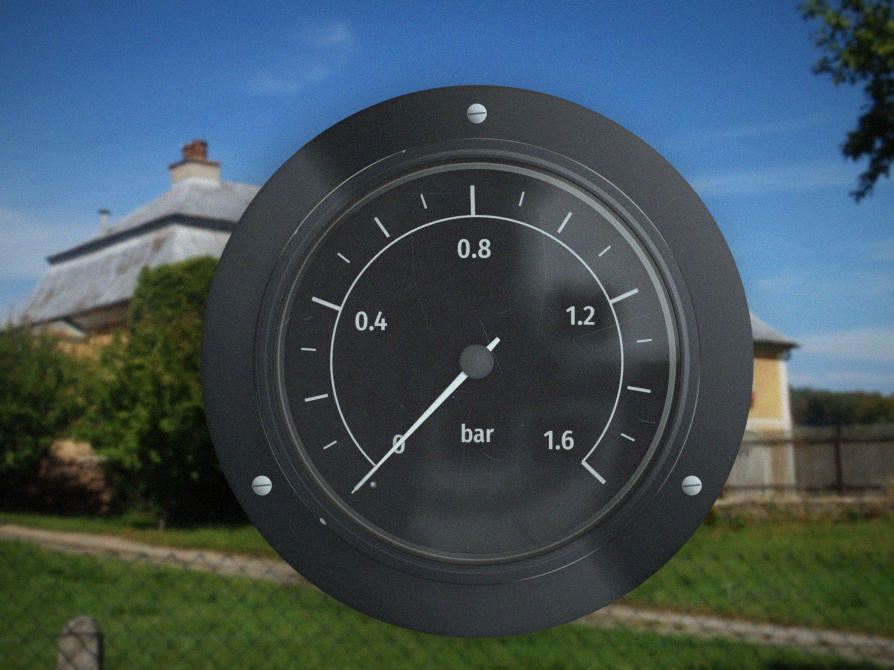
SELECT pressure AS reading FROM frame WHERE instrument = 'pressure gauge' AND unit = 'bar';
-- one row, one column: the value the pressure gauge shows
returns 0 bar
